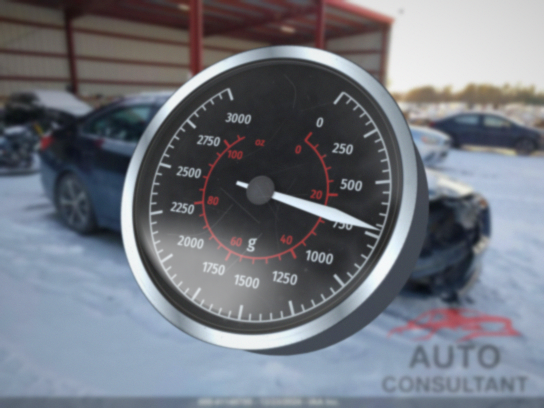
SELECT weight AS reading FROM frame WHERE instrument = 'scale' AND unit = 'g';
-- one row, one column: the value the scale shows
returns 725 g
